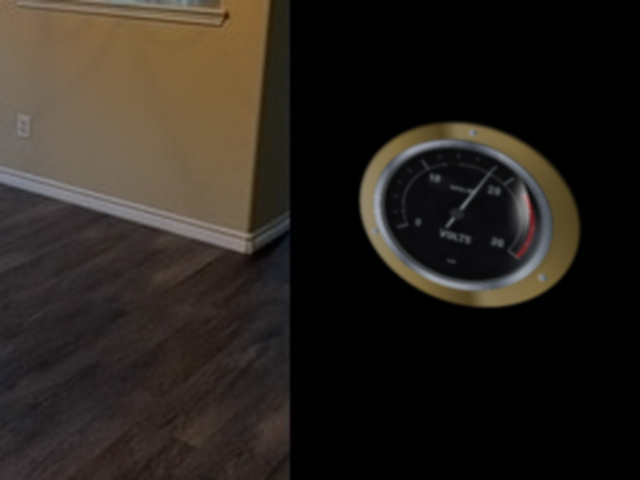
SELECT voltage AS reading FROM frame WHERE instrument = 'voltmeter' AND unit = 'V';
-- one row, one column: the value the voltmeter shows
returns 18 V
